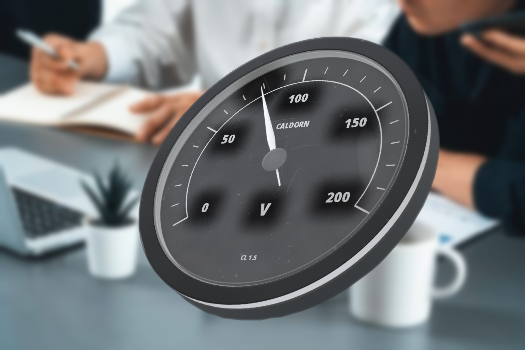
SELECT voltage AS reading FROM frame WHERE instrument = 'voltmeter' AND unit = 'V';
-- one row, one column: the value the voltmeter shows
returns 80 V
